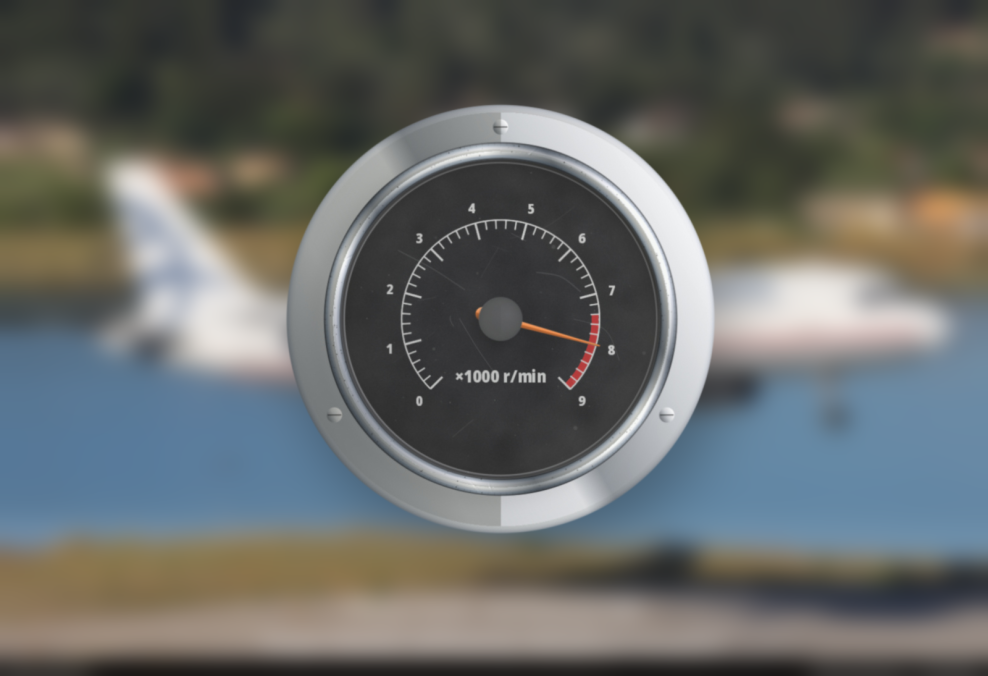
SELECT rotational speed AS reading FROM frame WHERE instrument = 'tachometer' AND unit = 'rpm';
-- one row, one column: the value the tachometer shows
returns 8000 rpm
